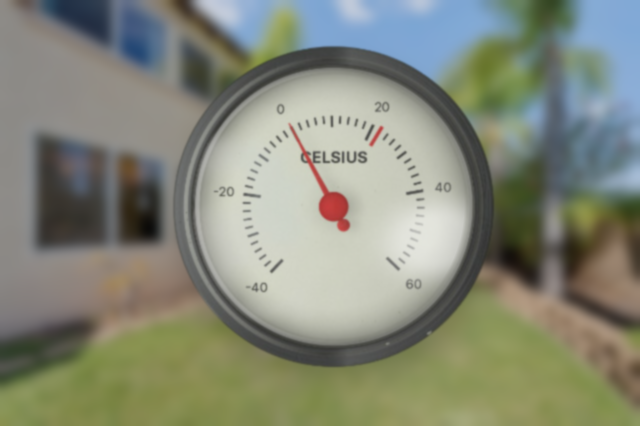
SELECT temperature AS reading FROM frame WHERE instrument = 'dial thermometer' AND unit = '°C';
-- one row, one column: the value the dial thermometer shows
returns 0 °C
